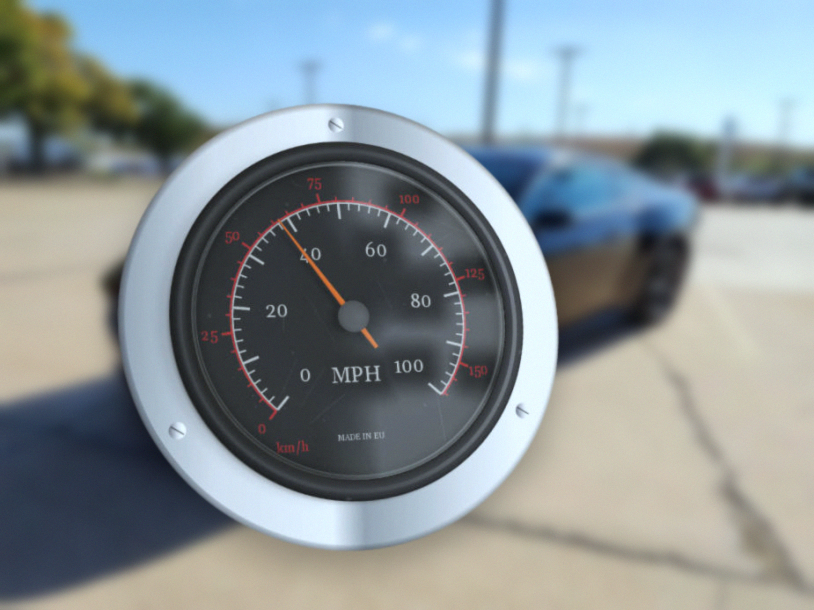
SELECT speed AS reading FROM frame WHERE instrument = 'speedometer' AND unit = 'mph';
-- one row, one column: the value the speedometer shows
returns 38 mph
